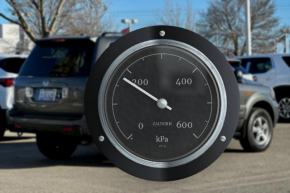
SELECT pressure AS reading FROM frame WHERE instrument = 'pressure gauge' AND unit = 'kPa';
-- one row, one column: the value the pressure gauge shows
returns 175 kPa
